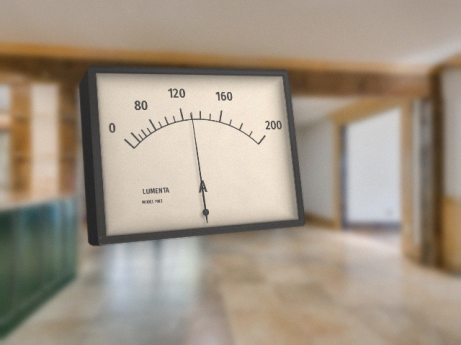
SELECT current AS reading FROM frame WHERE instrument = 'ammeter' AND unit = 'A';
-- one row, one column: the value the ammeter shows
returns 130 A
